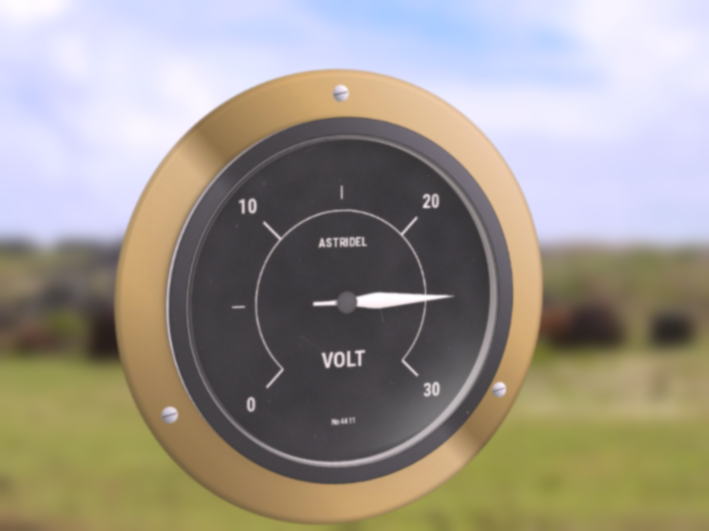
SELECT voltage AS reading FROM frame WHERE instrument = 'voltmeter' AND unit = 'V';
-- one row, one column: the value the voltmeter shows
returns 25 V
